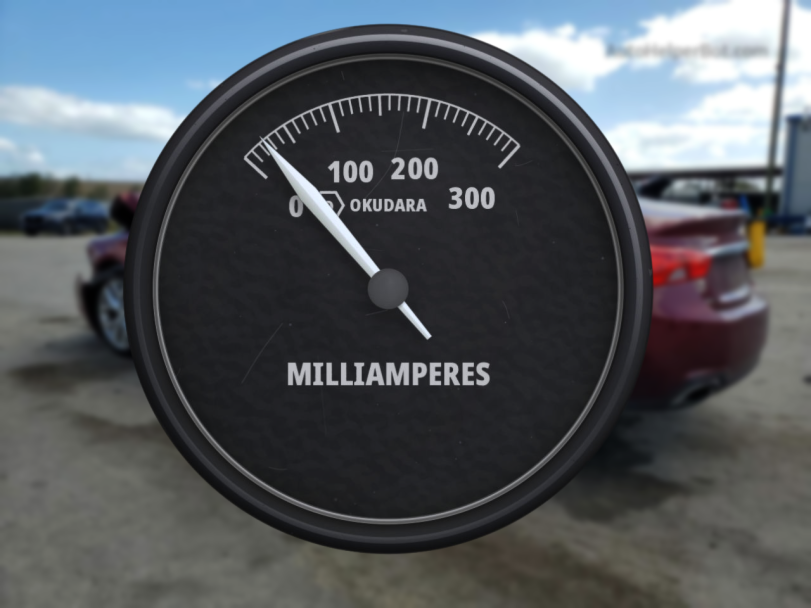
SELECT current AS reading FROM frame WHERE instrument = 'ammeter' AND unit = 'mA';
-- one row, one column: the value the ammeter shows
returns 25 mA
